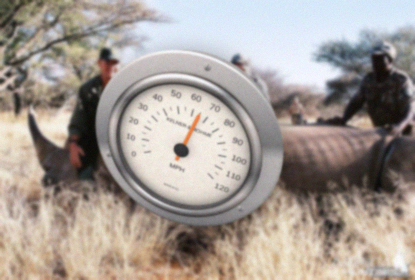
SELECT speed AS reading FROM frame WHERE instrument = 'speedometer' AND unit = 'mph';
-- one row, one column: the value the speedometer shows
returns 65 mph
